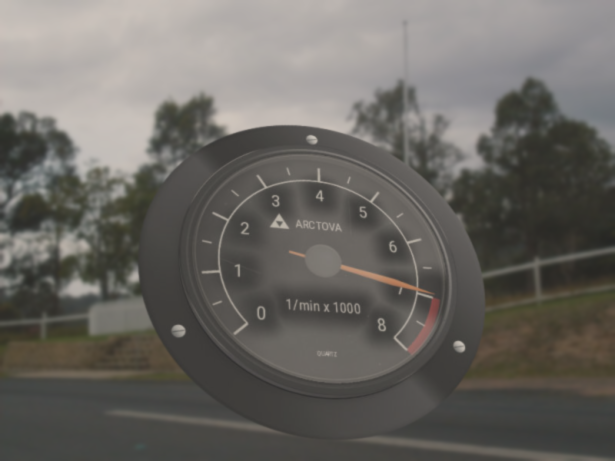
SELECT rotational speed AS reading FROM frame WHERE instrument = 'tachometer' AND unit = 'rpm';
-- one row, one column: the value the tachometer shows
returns 7000 rpm
